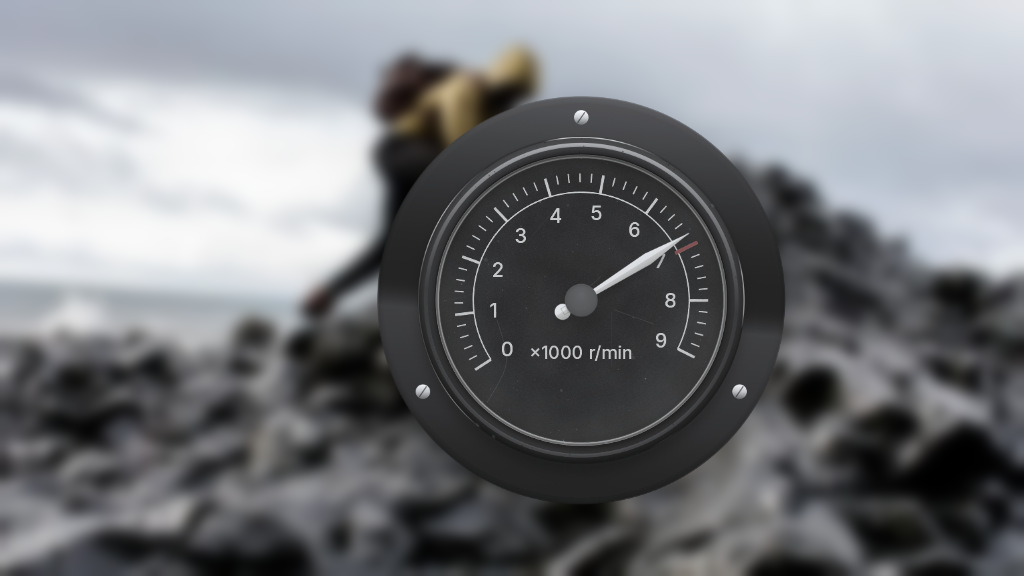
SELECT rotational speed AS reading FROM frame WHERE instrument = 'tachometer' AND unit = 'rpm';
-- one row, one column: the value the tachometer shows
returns 6800 rpm
